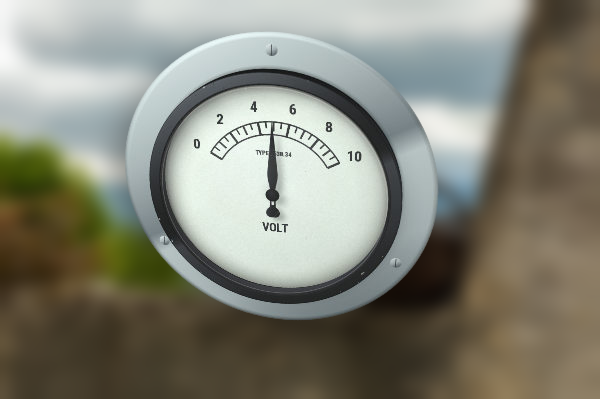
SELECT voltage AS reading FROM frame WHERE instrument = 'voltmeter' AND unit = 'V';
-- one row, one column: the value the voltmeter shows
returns 5 V
